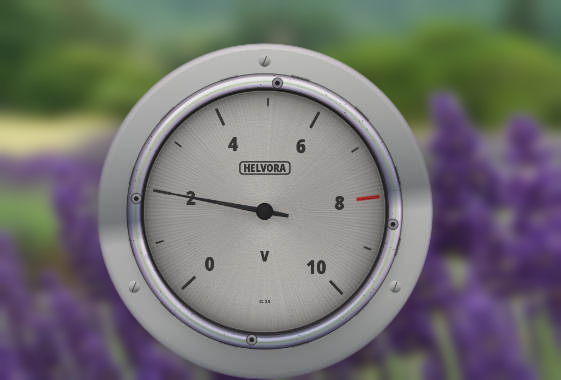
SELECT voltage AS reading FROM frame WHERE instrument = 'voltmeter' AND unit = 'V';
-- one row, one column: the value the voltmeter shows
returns 2 V
